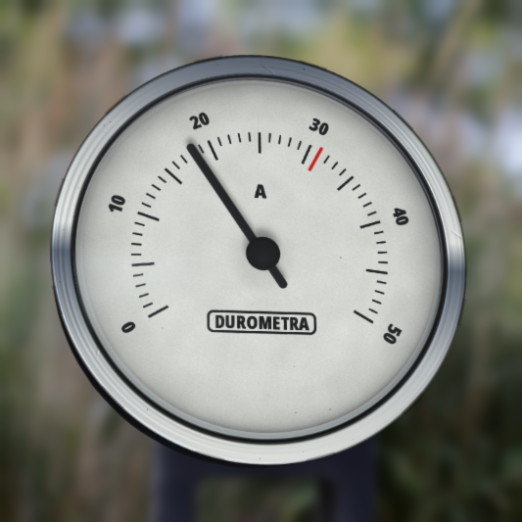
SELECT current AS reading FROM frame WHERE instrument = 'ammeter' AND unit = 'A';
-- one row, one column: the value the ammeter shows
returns 18 A
